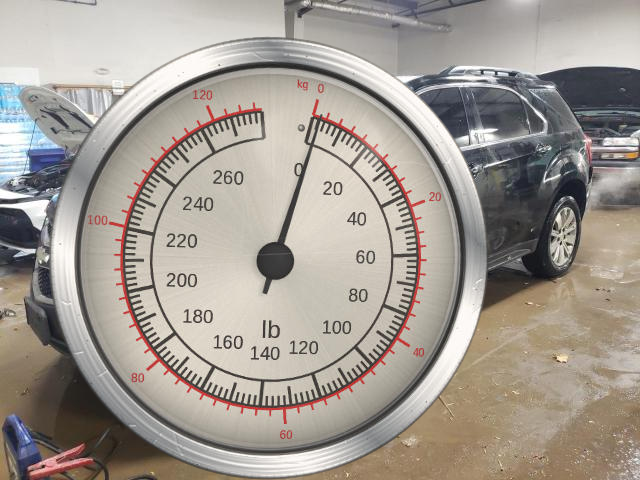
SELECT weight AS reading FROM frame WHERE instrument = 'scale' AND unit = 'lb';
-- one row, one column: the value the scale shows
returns 2 lb
